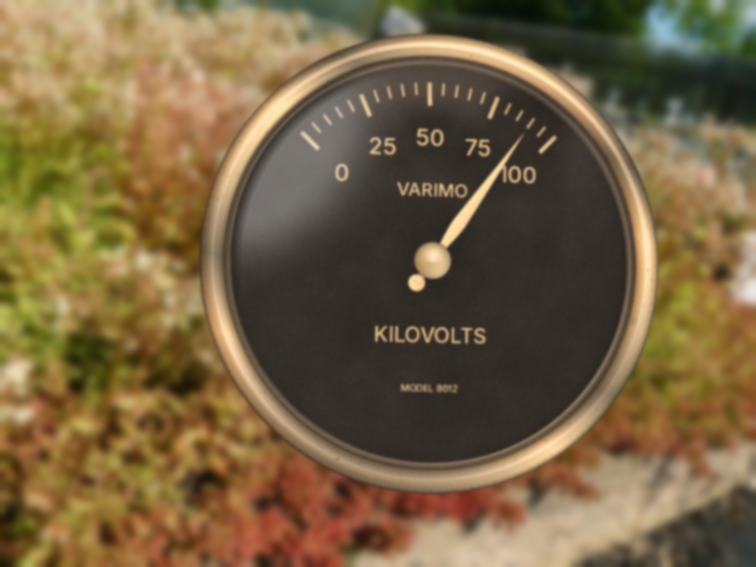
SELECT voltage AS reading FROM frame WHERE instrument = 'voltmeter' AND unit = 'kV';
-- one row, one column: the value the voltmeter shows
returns 90 kV
